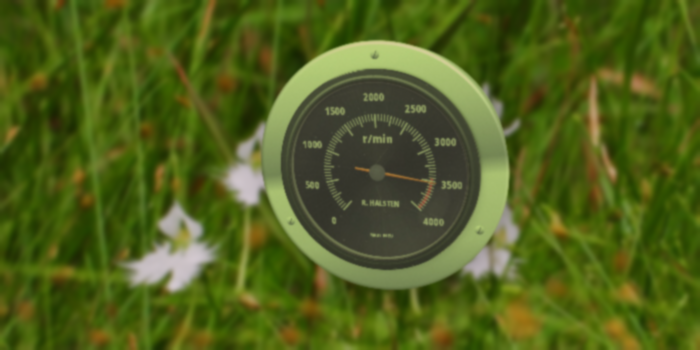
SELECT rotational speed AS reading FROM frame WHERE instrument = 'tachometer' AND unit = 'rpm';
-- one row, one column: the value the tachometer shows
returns 3500 rpm
